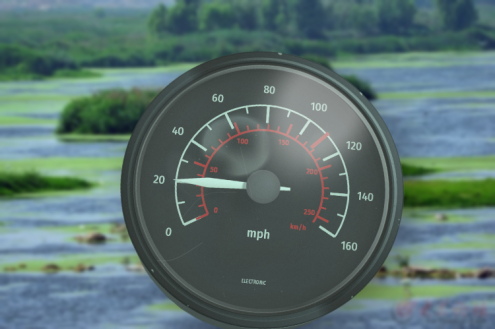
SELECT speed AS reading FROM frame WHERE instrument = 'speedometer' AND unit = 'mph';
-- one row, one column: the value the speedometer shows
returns 20 mph
